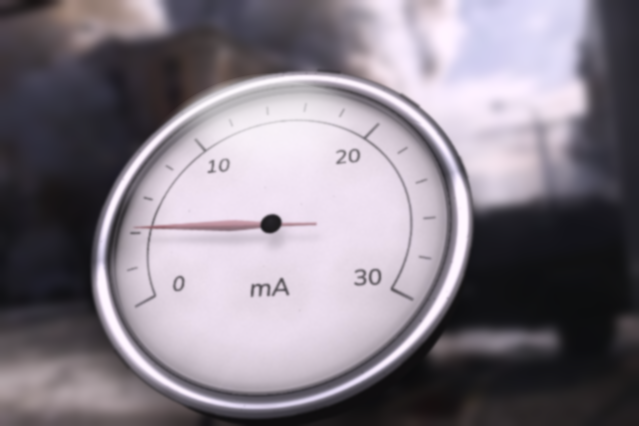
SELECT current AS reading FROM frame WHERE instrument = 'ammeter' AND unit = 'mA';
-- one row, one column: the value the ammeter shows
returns 4 mA
